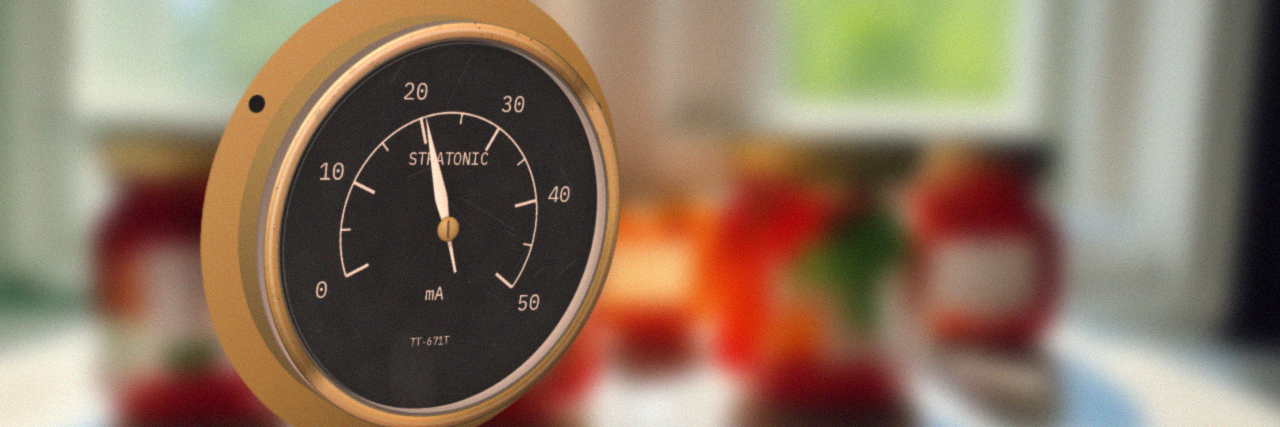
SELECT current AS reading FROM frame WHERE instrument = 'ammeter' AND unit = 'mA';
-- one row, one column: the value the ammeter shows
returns 20 mA
